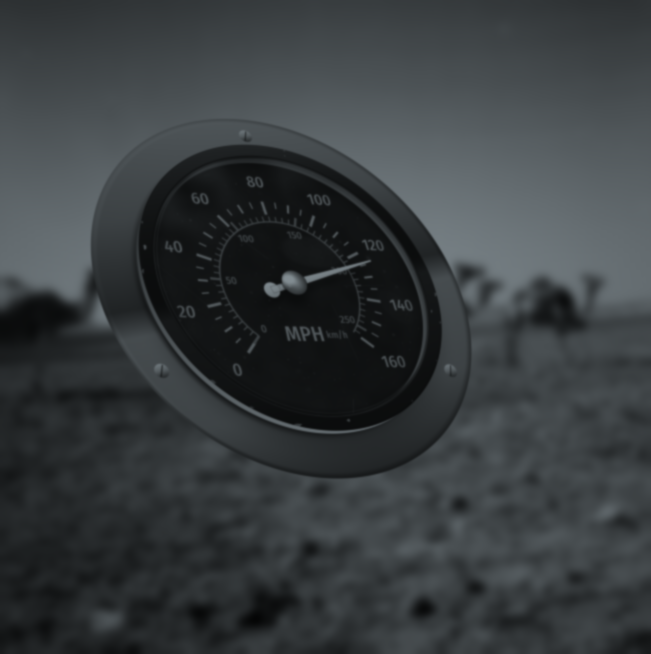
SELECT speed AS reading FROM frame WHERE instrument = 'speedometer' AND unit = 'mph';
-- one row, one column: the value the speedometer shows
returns 125 mph
